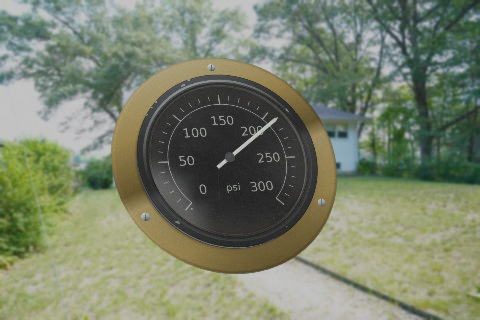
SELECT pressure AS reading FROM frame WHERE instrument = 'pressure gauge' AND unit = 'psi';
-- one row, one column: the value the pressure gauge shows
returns 210 psi
